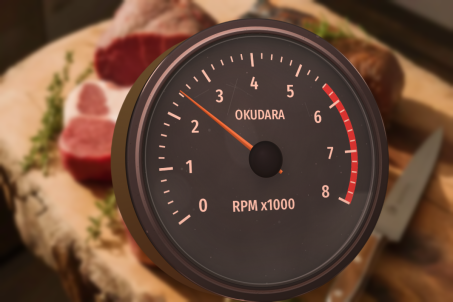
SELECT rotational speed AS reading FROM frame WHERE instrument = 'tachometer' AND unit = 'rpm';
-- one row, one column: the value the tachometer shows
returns 2400 rpm
